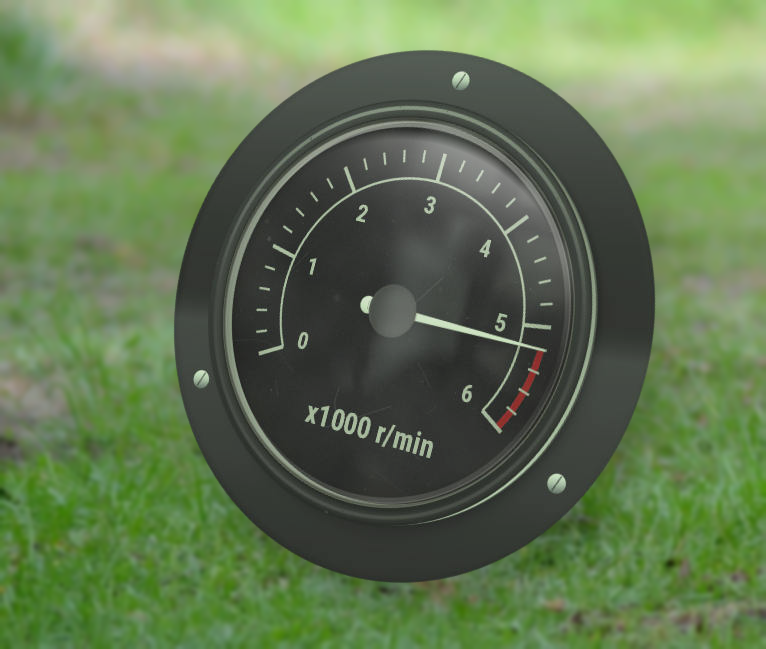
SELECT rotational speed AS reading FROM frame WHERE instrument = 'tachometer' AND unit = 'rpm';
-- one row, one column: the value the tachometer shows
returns 5200 rpm
